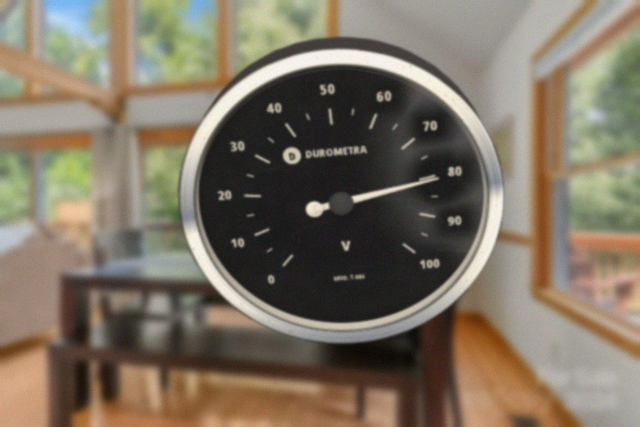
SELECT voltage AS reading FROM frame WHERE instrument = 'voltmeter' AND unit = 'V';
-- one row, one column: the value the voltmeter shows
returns 80 V
